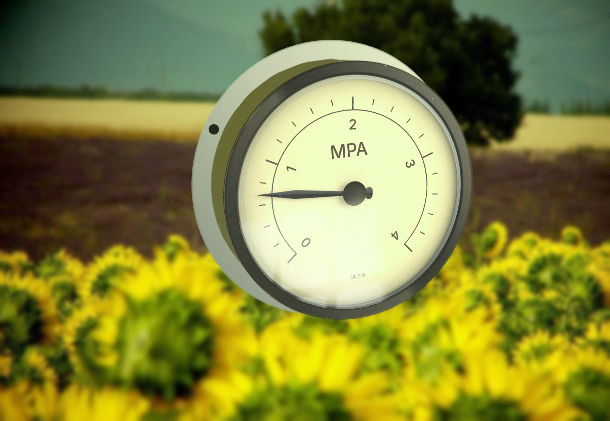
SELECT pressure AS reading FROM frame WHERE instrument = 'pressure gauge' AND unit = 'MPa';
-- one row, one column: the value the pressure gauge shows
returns 0.7 MPa
